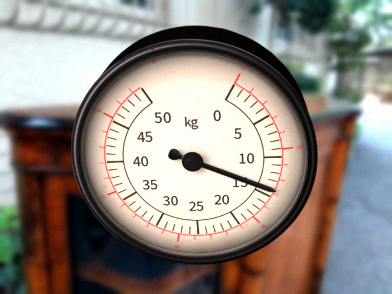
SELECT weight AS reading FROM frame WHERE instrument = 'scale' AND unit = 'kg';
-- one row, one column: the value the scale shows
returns 14 kg
